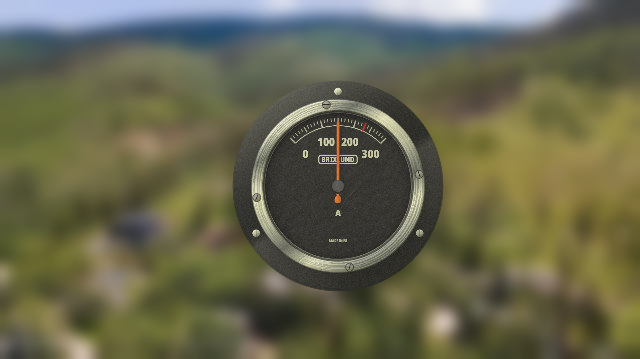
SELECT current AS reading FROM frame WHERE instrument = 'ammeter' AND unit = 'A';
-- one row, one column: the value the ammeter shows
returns 150 A
